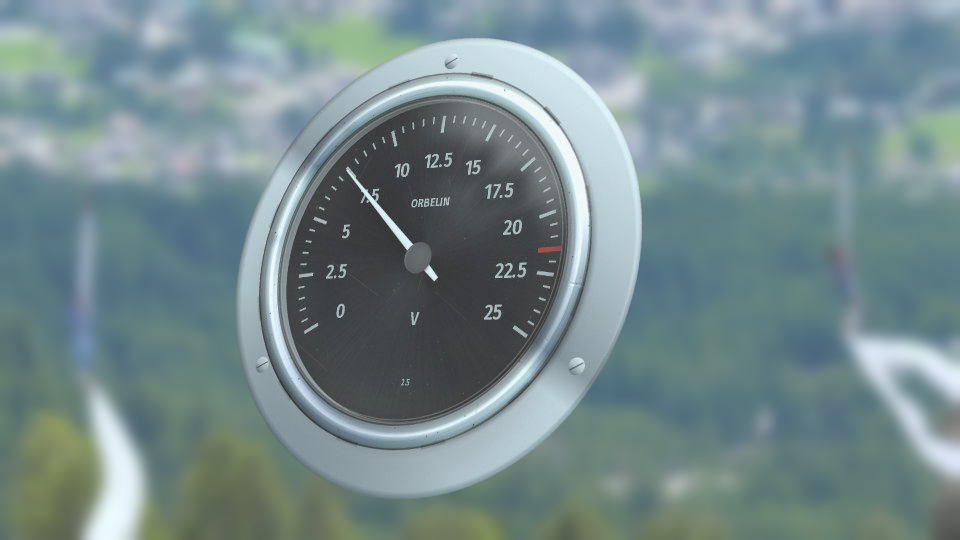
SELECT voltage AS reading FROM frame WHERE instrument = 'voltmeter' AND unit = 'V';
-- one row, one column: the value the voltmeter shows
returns 7.5 V
